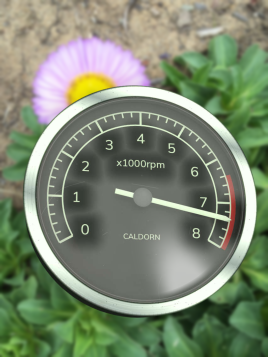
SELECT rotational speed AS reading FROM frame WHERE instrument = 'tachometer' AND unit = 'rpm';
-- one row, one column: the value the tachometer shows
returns 7400 rpm
